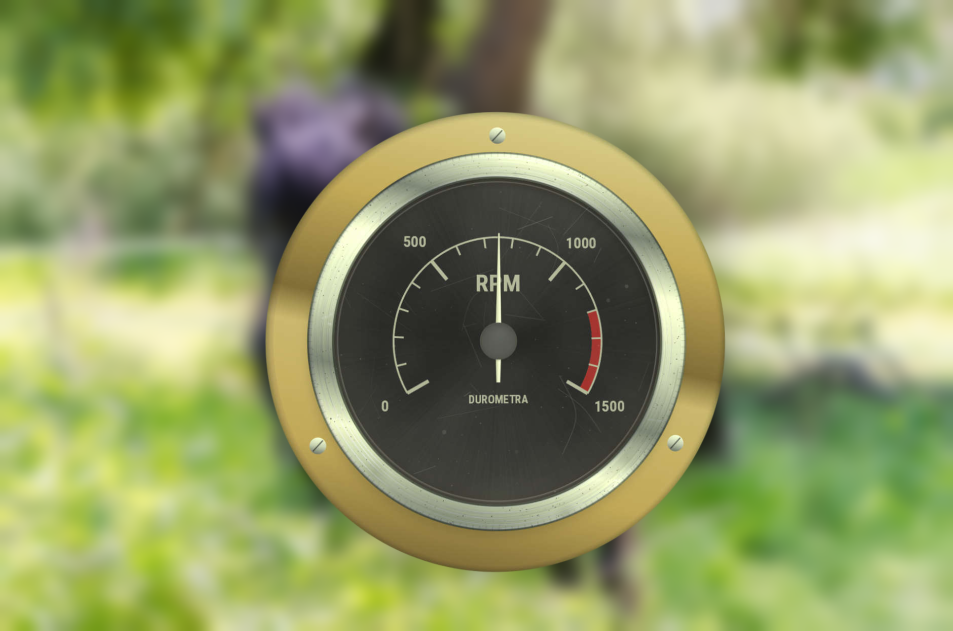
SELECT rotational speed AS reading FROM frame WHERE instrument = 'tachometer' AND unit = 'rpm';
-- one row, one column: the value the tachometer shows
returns 750 rpm
